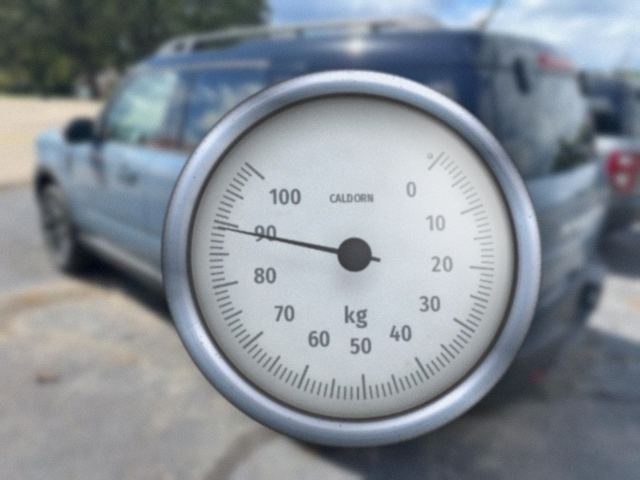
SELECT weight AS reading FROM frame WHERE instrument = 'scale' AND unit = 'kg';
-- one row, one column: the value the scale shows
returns 89 kg
